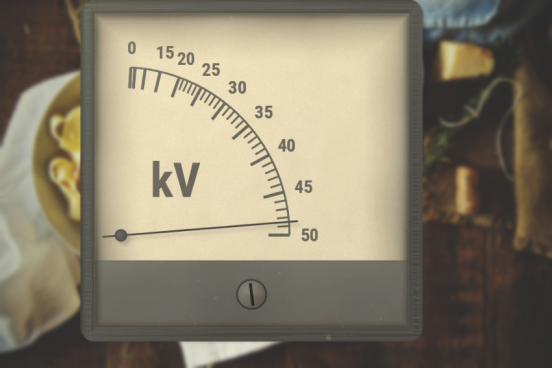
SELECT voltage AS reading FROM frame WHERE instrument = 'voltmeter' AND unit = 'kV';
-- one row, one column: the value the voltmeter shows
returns 48.5 kV
